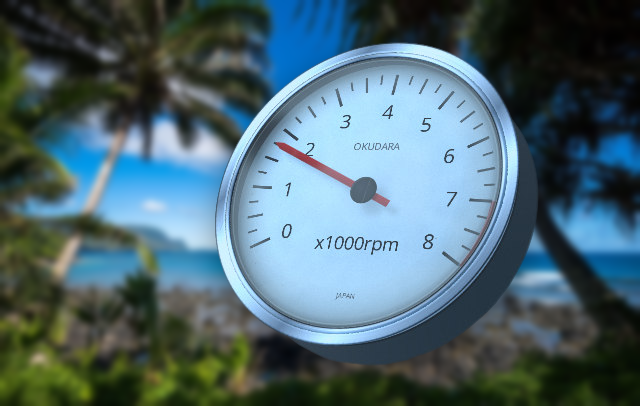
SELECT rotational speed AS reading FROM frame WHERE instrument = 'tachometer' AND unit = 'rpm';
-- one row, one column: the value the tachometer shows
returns 1750 rpm
